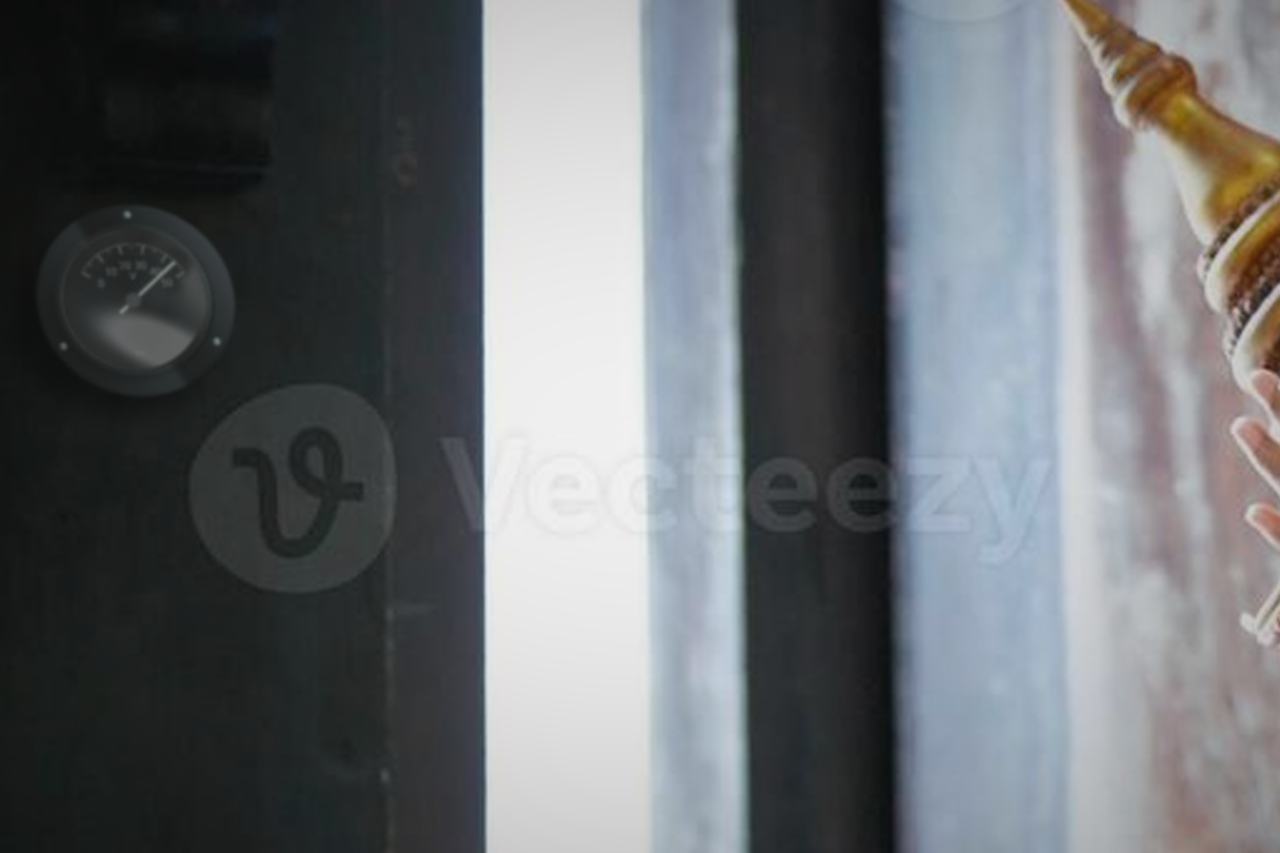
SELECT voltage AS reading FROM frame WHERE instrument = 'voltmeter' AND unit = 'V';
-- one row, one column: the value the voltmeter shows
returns 45 V
